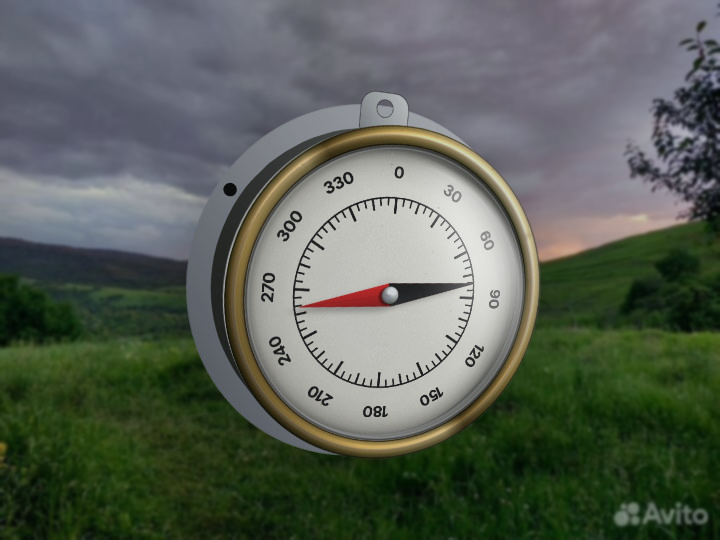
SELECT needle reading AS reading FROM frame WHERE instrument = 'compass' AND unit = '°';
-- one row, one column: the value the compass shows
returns 260 °
